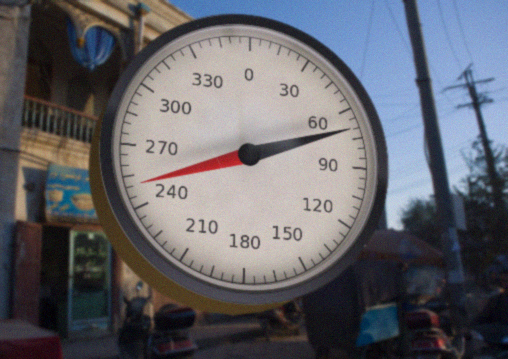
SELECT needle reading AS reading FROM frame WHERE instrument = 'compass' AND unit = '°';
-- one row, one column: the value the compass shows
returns 250 °
